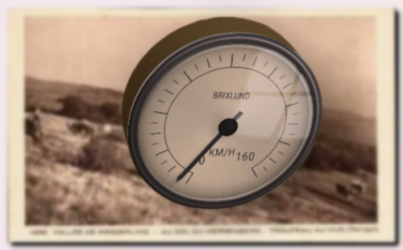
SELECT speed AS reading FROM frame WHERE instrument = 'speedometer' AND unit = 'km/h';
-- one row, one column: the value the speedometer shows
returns 5 km/h
